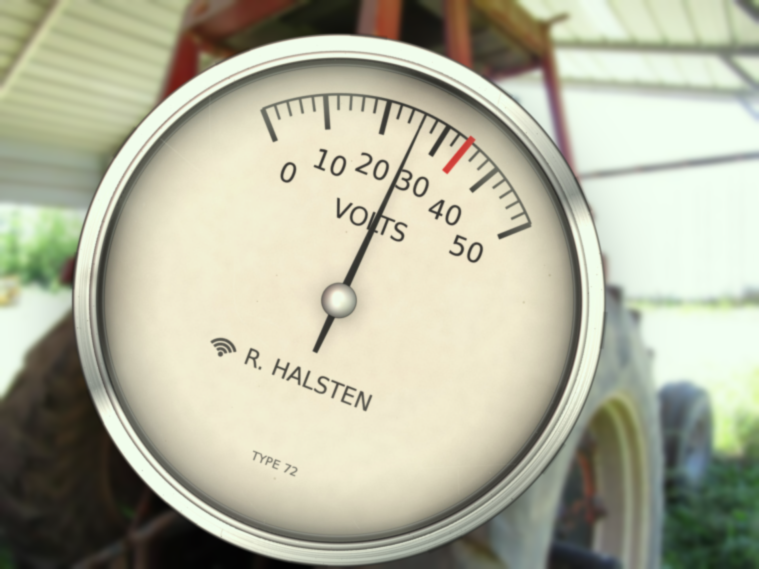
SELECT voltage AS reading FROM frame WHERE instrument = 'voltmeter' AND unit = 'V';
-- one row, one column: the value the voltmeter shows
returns 26 V
